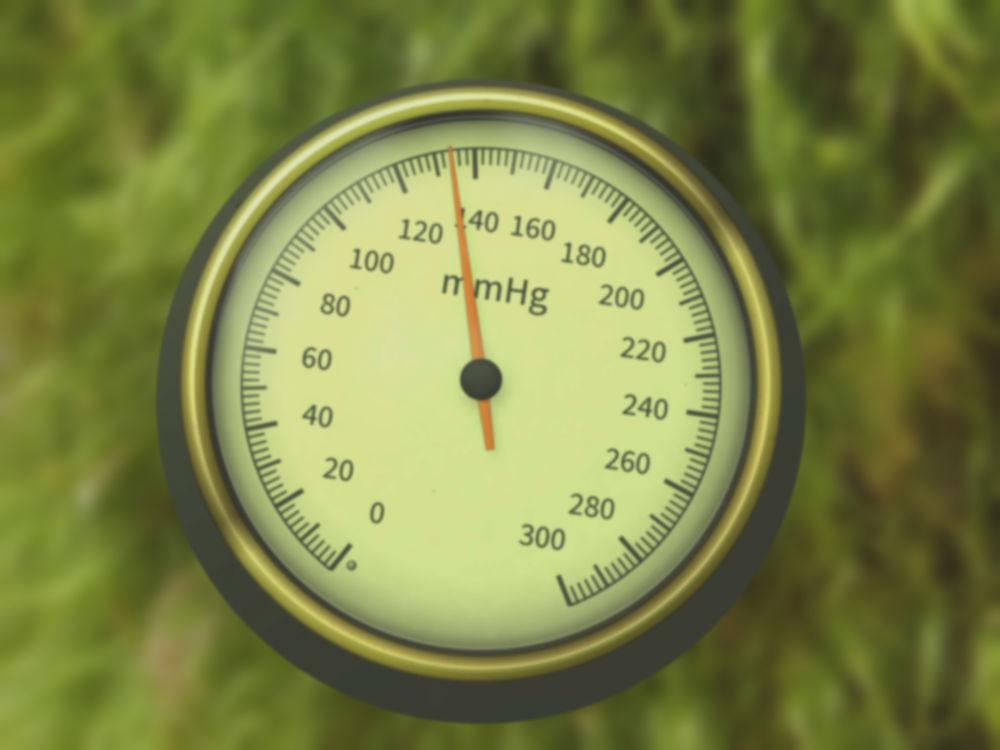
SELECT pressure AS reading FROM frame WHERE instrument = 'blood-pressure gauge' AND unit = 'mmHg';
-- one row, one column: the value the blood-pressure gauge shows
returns 134 mmHg
